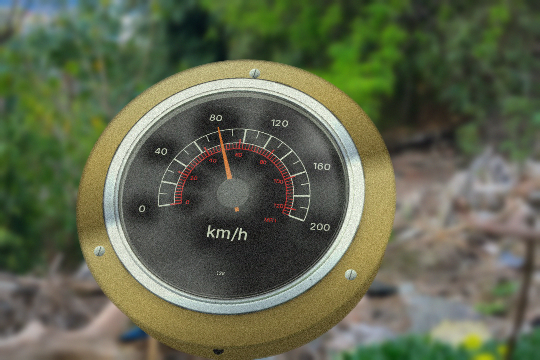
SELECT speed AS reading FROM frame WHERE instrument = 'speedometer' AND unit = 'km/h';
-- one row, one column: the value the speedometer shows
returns 80 km/h
